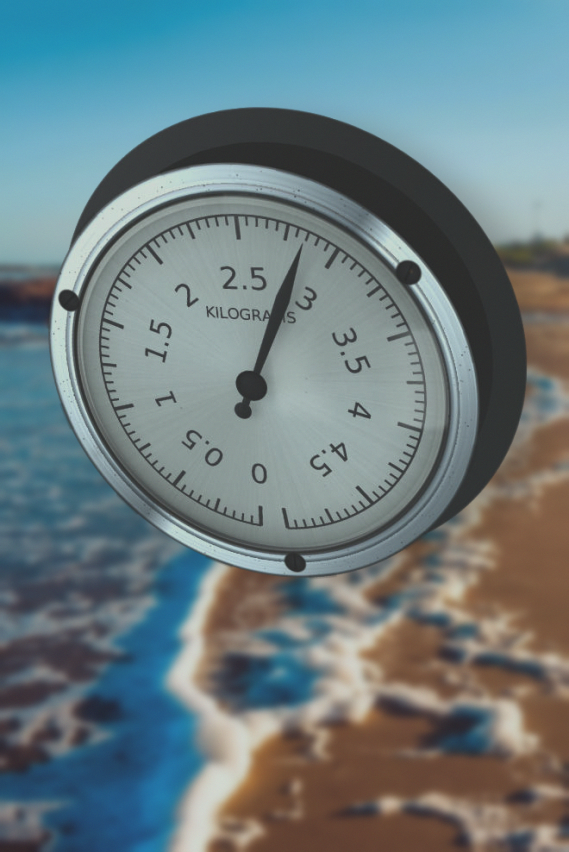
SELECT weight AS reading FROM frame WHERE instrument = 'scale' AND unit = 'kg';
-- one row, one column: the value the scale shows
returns 2.85 kg
